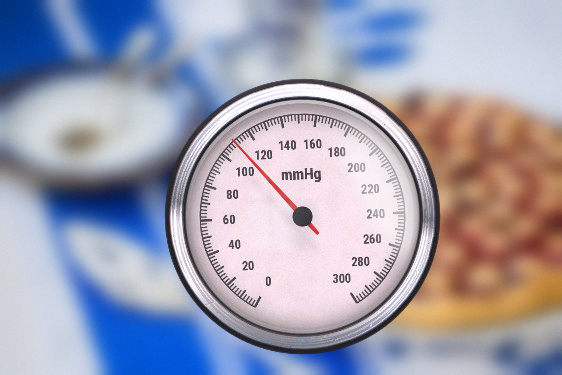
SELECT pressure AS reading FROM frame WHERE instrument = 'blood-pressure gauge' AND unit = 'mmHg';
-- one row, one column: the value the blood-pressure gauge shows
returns 110 mmHg
